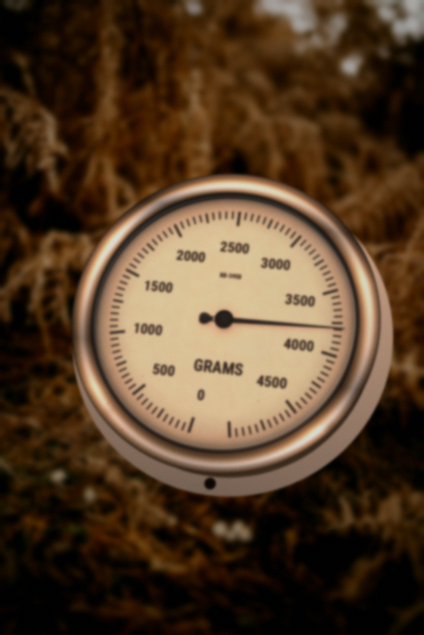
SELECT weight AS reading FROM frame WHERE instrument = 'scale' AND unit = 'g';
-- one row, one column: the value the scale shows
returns 3800 g
